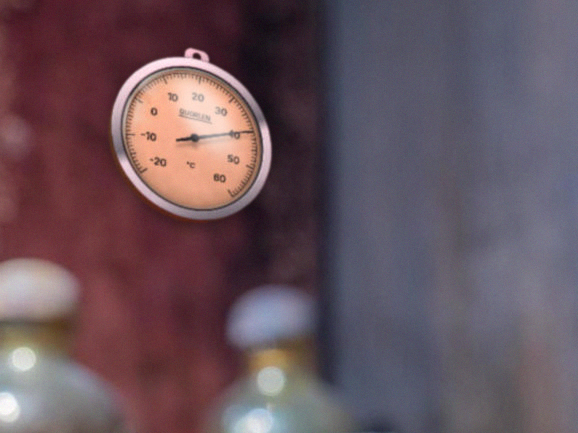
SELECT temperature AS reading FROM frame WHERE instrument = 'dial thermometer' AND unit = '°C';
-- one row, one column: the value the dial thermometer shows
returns 40 °C
